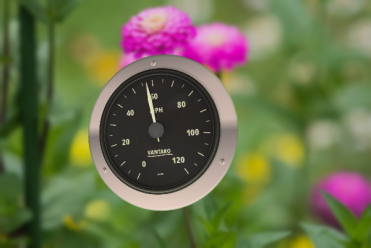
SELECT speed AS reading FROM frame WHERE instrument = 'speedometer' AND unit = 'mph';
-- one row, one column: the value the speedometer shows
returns 57.5 mph
